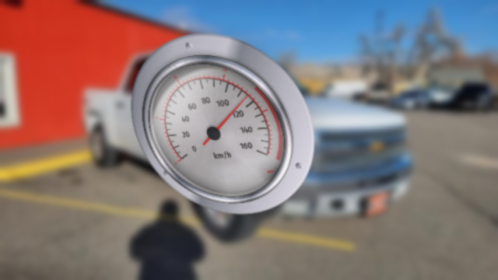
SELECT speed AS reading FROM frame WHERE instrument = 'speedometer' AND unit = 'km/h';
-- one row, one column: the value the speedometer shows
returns 115 km/h
